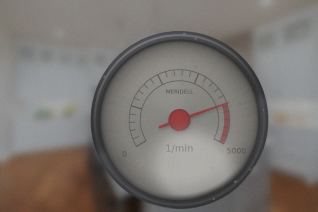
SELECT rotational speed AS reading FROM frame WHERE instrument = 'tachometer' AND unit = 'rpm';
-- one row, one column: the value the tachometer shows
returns 4000 rpm
